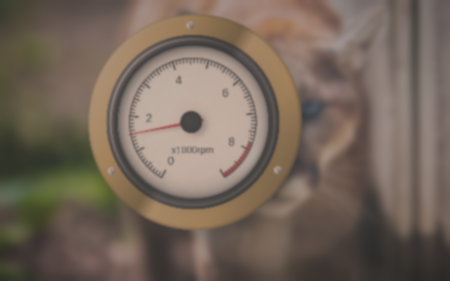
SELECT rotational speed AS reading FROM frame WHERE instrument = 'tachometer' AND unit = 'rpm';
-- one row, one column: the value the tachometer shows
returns 1500 rpm
